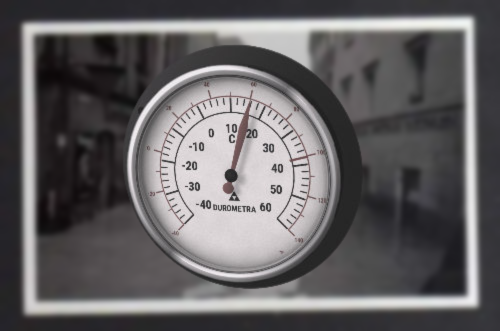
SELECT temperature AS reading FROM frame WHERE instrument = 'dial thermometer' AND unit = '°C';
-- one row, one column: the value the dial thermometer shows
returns 16 °C
